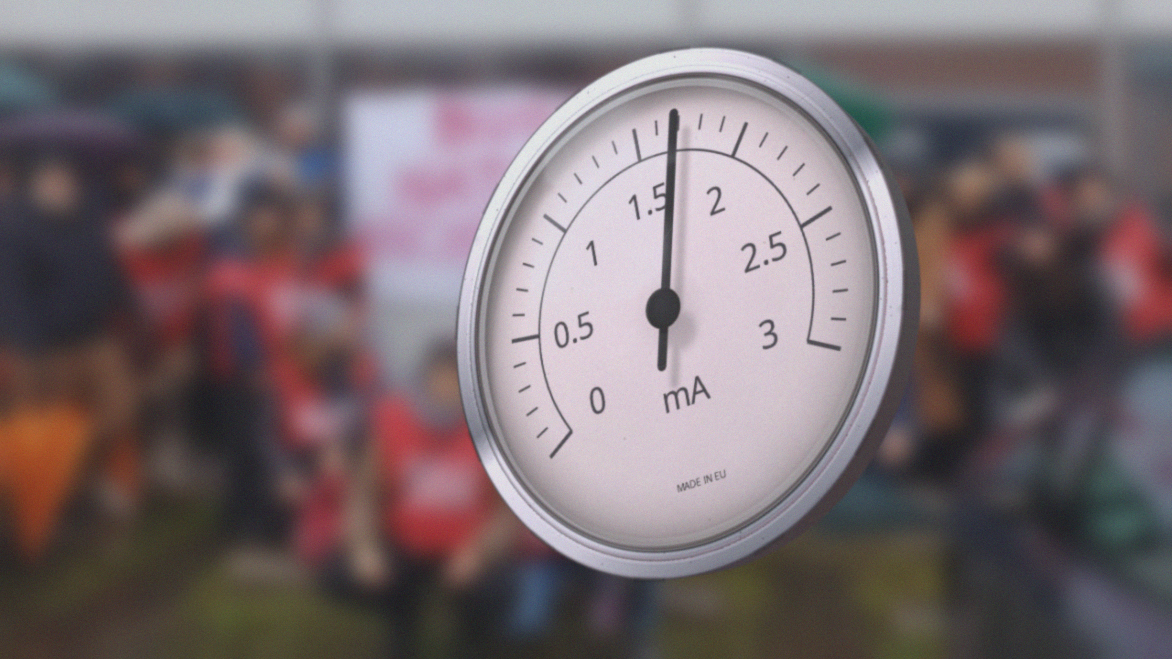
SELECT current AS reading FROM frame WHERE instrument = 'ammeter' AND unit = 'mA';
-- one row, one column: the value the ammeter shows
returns 1.7 mA
